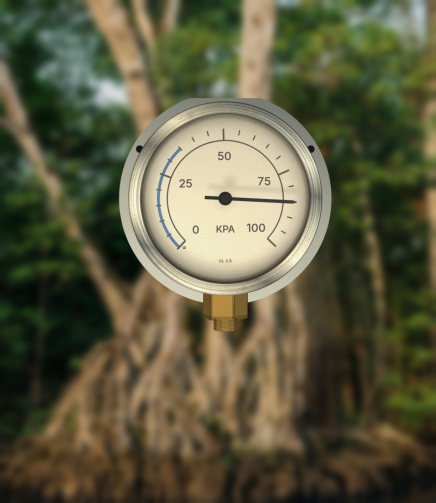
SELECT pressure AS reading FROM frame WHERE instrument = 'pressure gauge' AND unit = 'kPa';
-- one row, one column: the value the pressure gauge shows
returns 85 kPa
